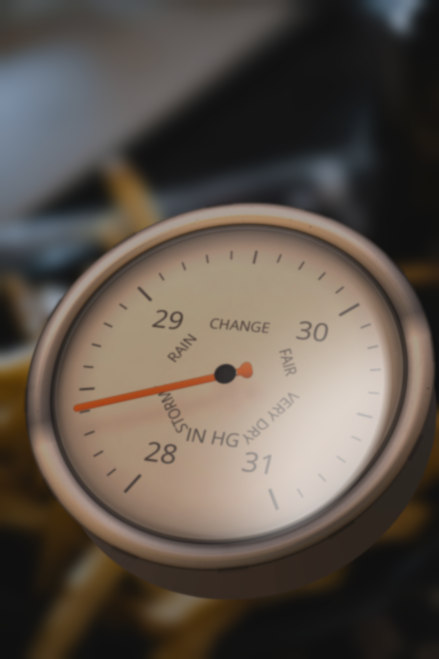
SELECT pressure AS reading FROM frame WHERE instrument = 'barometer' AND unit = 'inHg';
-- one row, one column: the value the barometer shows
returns 28.4 inHg
